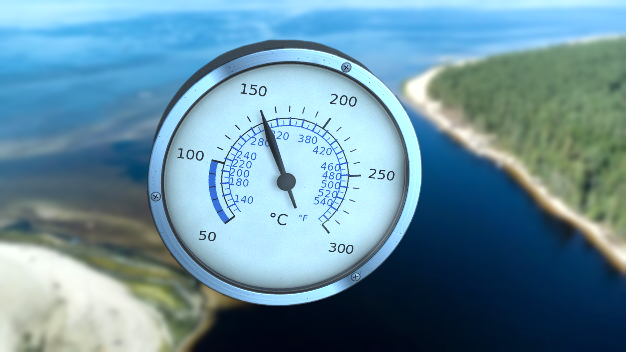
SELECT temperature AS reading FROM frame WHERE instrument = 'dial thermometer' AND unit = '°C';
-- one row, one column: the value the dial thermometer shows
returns 150 °C
